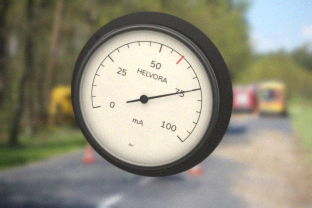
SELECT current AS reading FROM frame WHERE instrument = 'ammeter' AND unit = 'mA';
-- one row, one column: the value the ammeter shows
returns 75 mA
